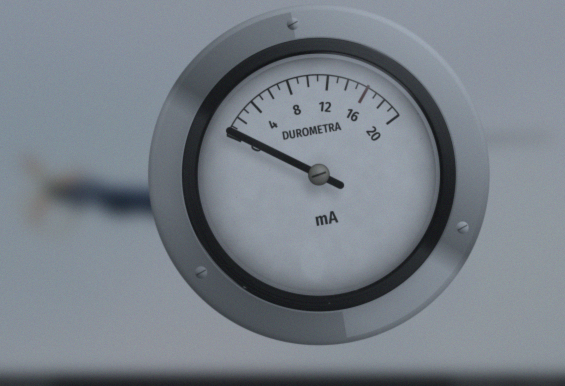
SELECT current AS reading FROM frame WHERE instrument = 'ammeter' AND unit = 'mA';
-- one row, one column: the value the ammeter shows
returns 0.5 mA
